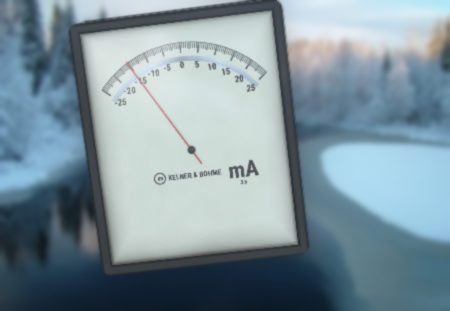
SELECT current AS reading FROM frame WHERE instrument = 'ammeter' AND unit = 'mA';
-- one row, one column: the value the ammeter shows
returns -15 mA
